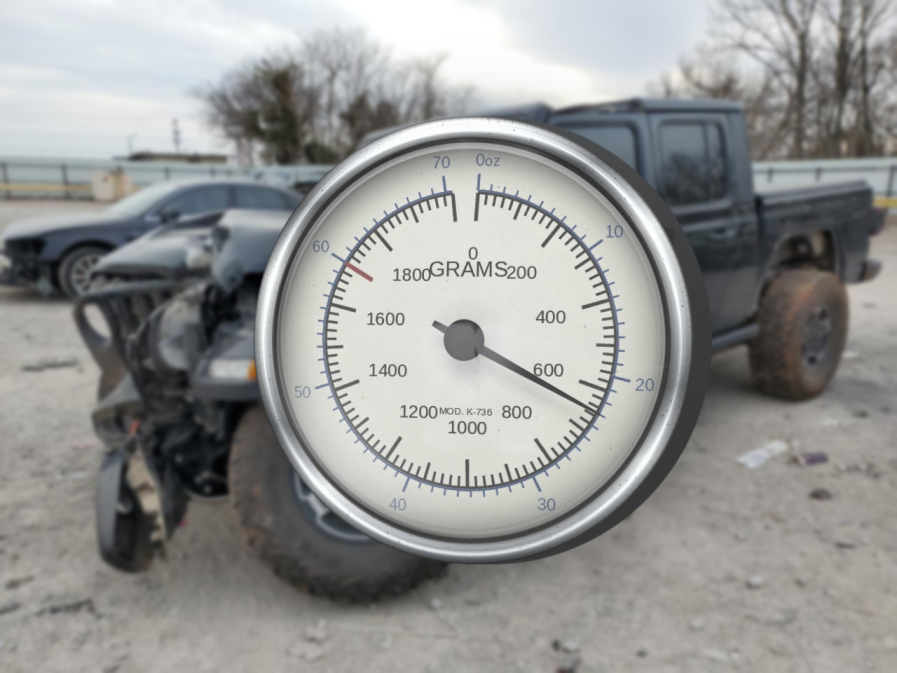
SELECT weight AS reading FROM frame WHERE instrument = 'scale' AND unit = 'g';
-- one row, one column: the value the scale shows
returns 650 g
